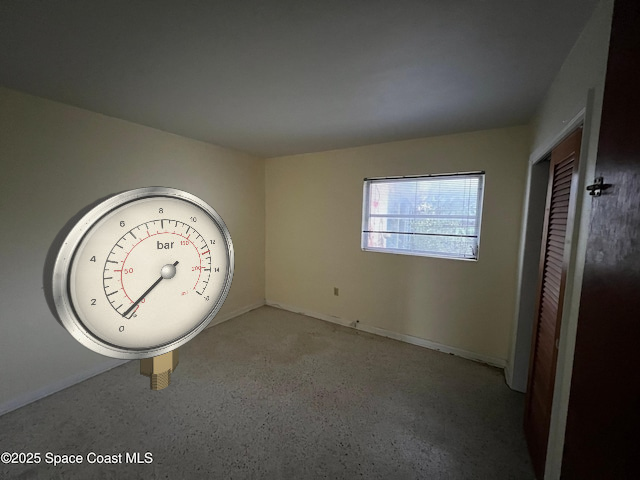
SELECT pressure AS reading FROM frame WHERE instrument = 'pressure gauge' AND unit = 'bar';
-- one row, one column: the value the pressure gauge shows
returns 0.5 bar
